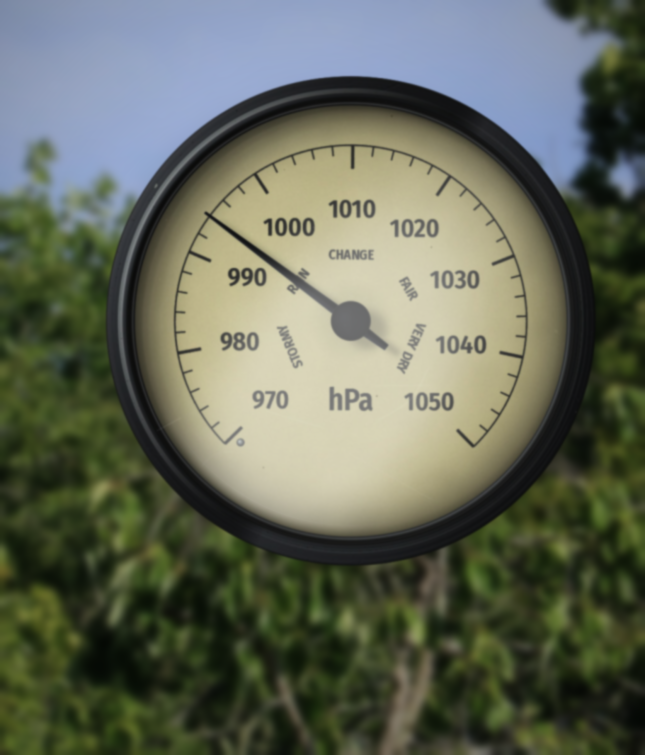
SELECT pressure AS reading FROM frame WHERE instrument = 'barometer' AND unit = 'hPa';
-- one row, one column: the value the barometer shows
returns 994 hPa
